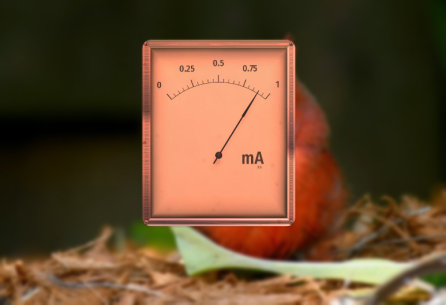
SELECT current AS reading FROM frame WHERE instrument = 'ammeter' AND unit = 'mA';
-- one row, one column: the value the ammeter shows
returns 0.9 mA
